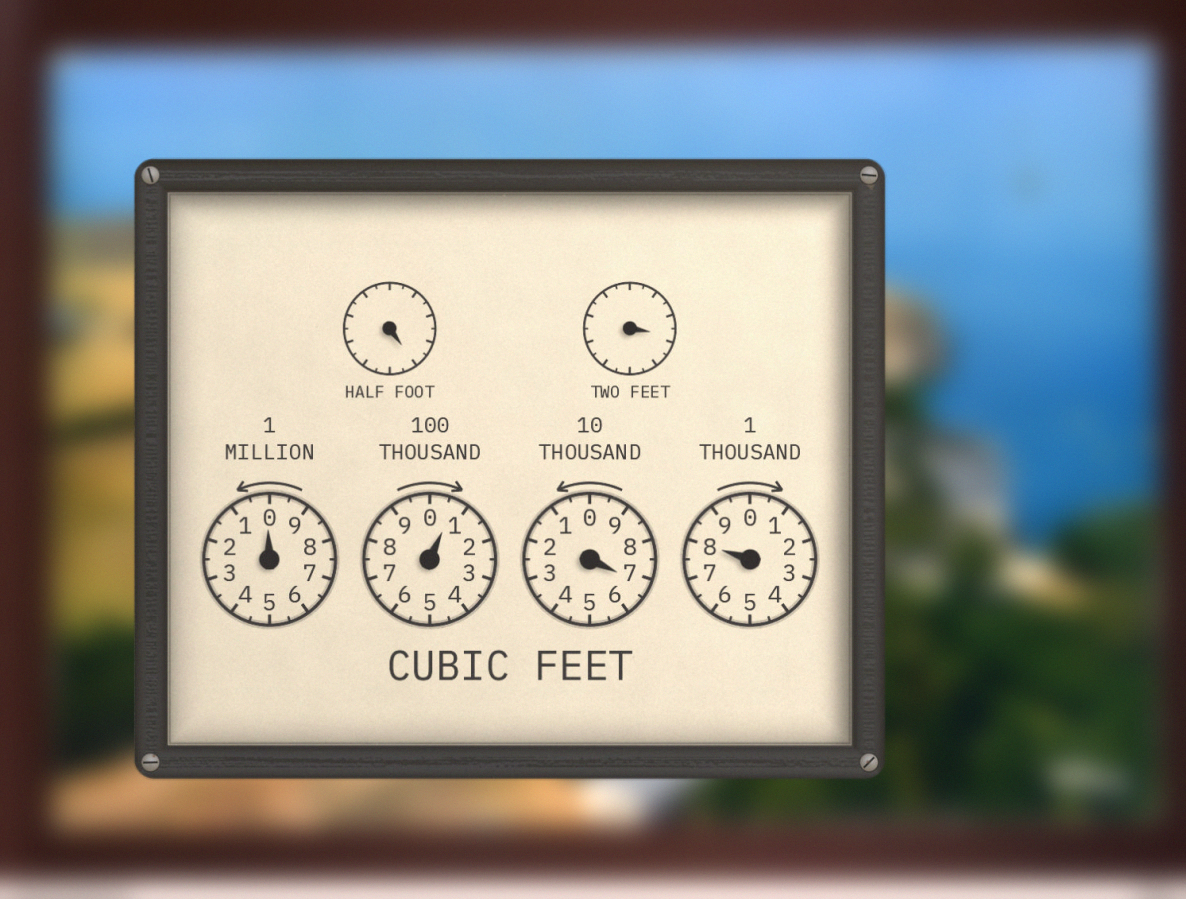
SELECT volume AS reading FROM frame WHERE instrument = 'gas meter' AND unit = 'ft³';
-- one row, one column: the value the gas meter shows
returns 6800 ft³
